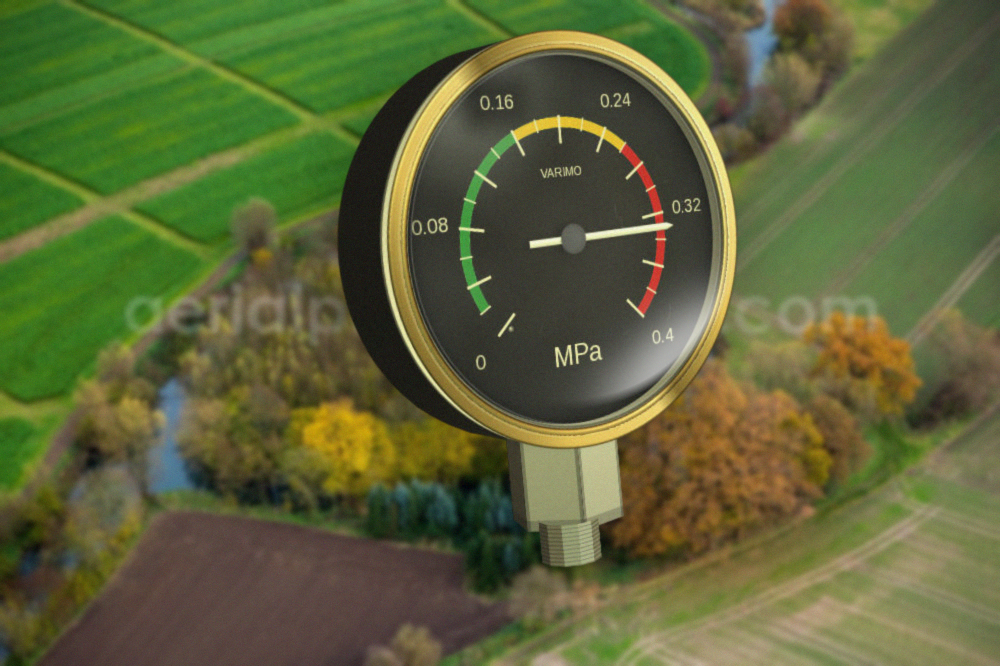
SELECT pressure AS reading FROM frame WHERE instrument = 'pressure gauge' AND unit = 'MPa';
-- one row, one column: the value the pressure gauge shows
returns 0.33 MPa
